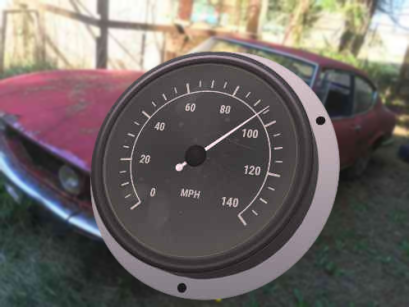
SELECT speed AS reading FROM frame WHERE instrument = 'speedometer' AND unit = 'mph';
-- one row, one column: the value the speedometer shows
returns 95 mph
